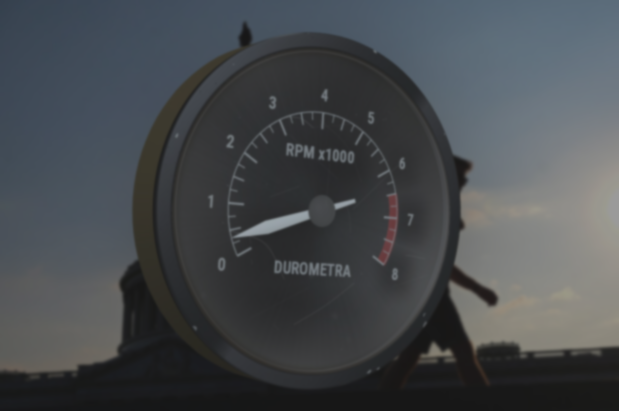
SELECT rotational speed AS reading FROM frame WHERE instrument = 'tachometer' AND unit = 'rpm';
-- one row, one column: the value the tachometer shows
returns 375 rpm
